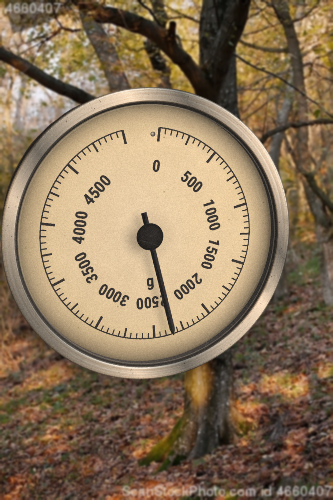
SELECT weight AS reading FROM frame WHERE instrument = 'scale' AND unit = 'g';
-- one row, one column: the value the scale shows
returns 2350 g
